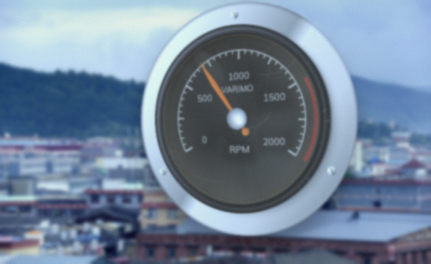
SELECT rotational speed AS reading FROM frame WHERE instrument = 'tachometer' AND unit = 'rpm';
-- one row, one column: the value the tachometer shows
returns 700 rpm
